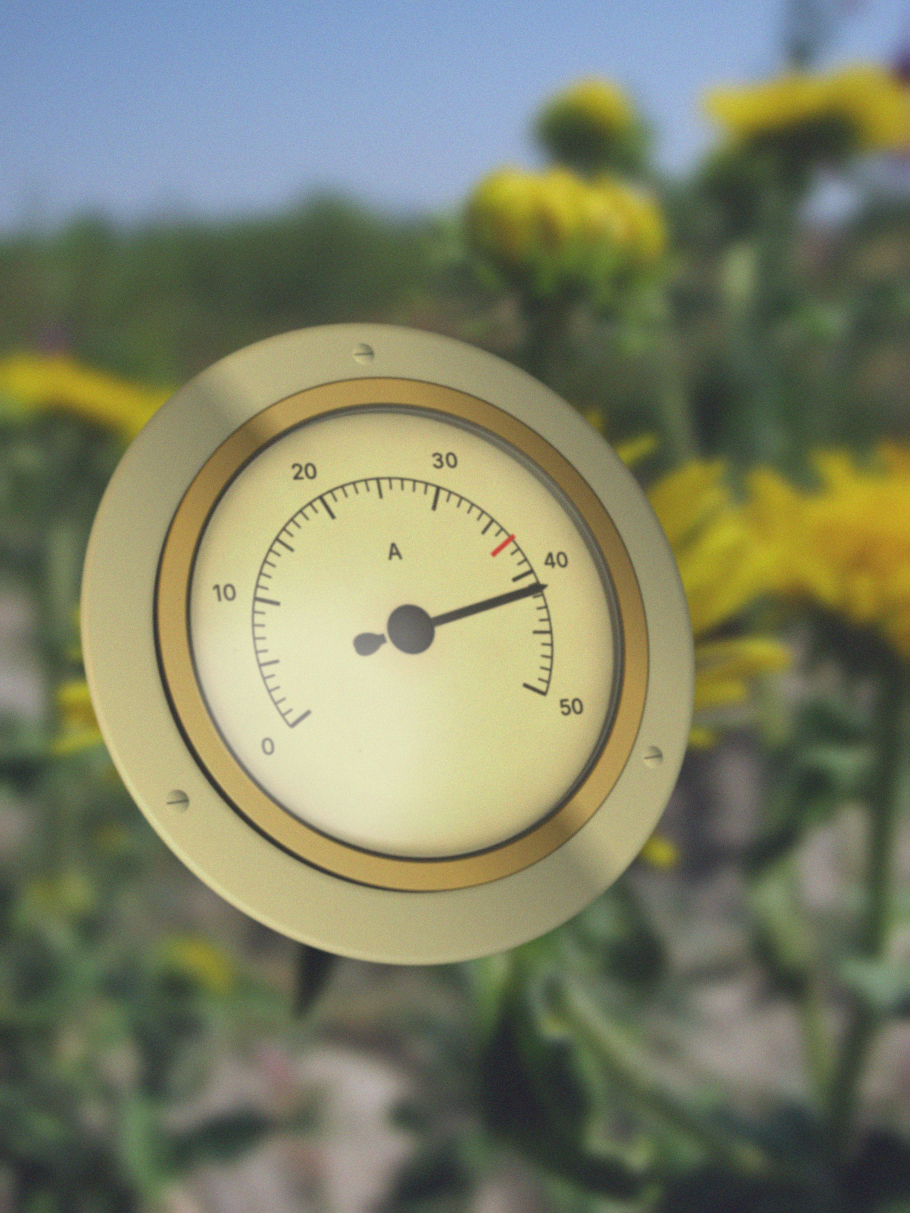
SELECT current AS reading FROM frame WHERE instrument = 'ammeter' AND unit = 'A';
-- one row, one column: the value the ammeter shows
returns 41.5 A
